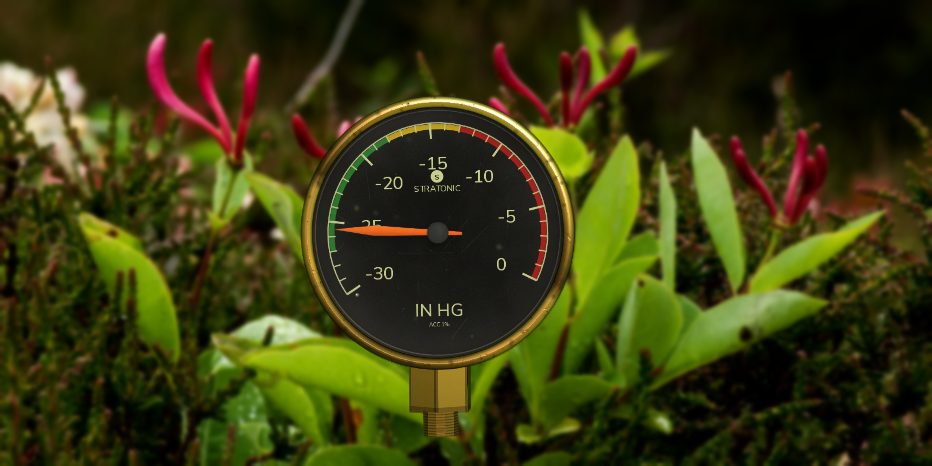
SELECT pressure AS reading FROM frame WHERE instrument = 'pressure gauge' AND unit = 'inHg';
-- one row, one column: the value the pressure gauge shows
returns -25.5 inHg
